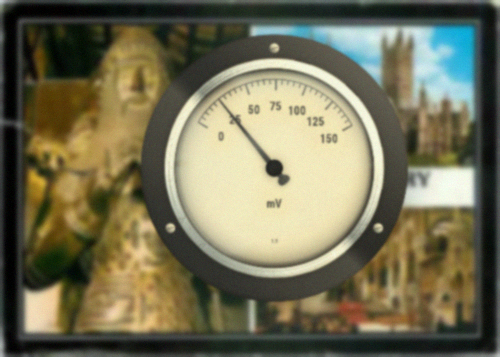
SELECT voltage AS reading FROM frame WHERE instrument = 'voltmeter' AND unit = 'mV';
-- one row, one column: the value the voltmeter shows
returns 25 mV
